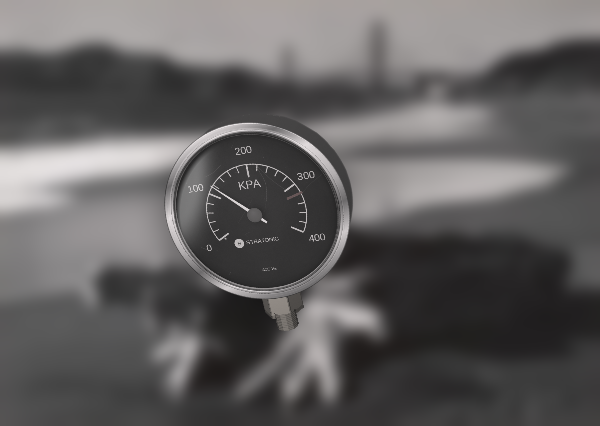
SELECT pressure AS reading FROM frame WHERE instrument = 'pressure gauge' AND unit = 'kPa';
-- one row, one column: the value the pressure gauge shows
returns 120 kPa
